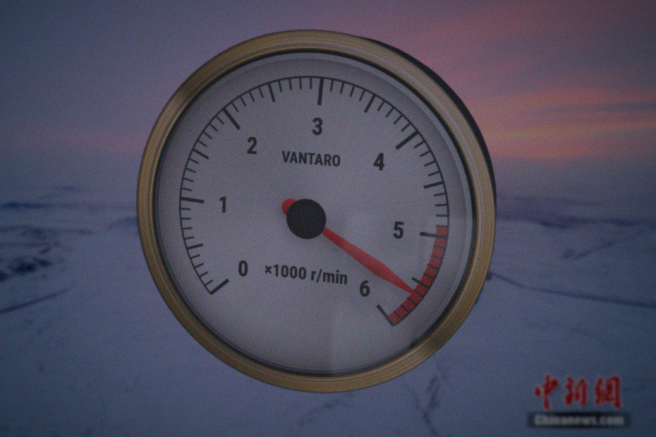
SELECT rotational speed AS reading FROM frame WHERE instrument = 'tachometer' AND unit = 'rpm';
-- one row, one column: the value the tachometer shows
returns 5600 rpm
